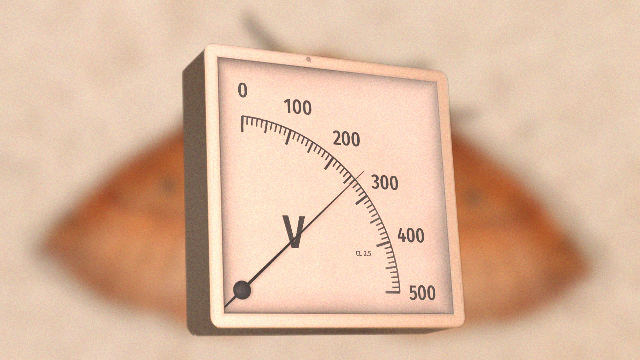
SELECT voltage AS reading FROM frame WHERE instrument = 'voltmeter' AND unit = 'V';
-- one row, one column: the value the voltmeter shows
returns 260 V
